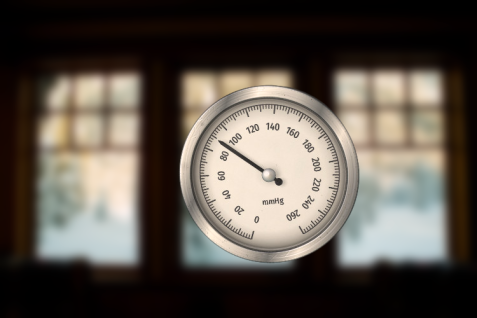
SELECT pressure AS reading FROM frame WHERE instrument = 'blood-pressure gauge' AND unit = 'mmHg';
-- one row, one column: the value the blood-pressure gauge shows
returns 90 mmHg
